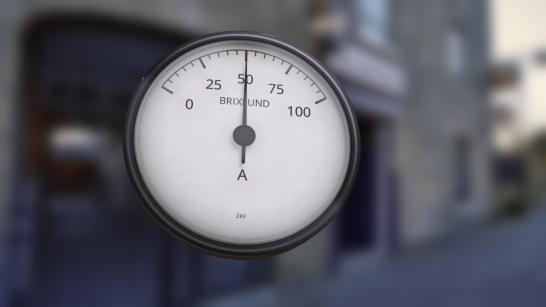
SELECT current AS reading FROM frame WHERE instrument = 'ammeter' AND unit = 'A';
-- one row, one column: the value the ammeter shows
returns 50 A
